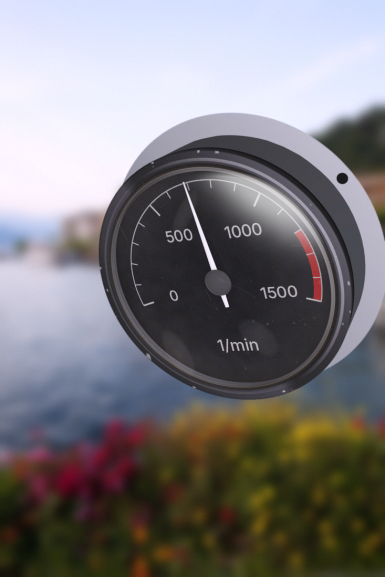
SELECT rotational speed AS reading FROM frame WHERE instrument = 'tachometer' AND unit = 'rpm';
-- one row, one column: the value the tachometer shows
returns 700 rpm
